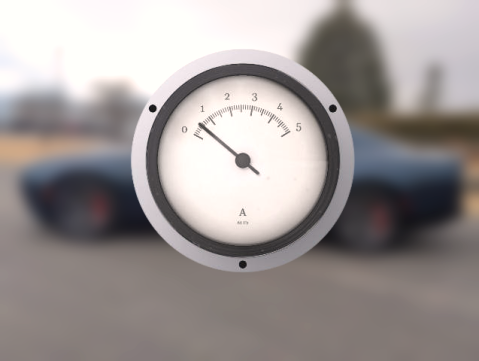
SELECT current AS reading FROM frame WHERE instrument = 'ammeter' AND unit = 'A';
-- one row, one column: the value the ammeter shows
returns 0.5 A
